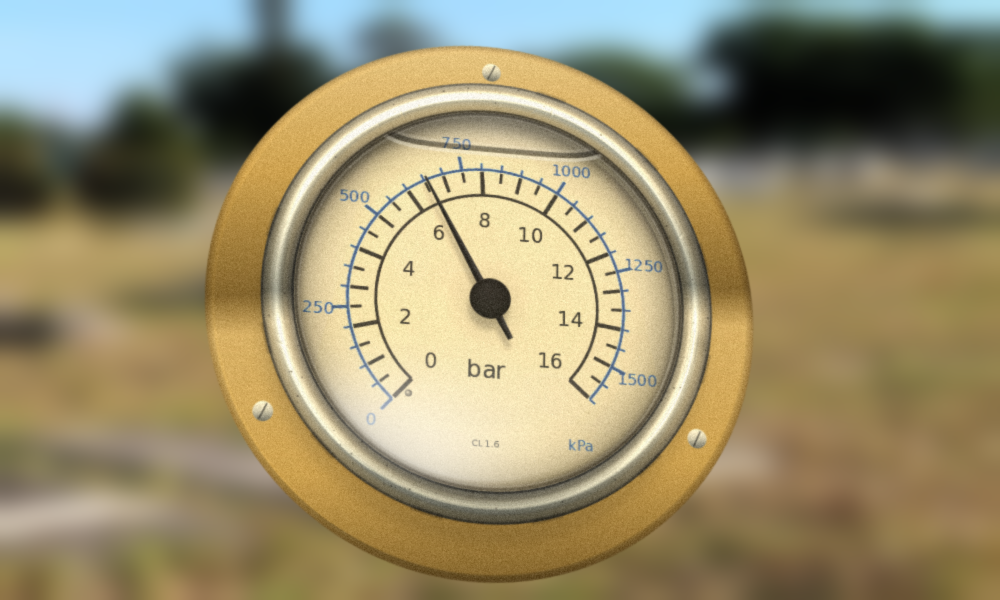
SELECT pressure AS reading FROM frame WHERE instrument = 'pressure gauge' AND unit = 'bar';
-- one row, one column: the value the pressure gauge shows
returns 6.5 bar
